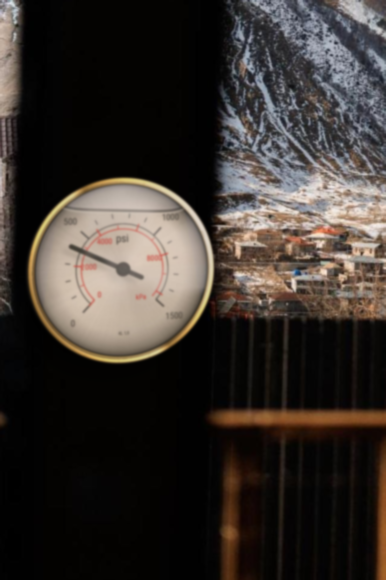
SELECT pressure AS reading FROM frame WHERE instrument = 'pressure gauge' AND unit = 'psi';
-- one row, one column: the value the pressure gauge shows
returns 400 psi
